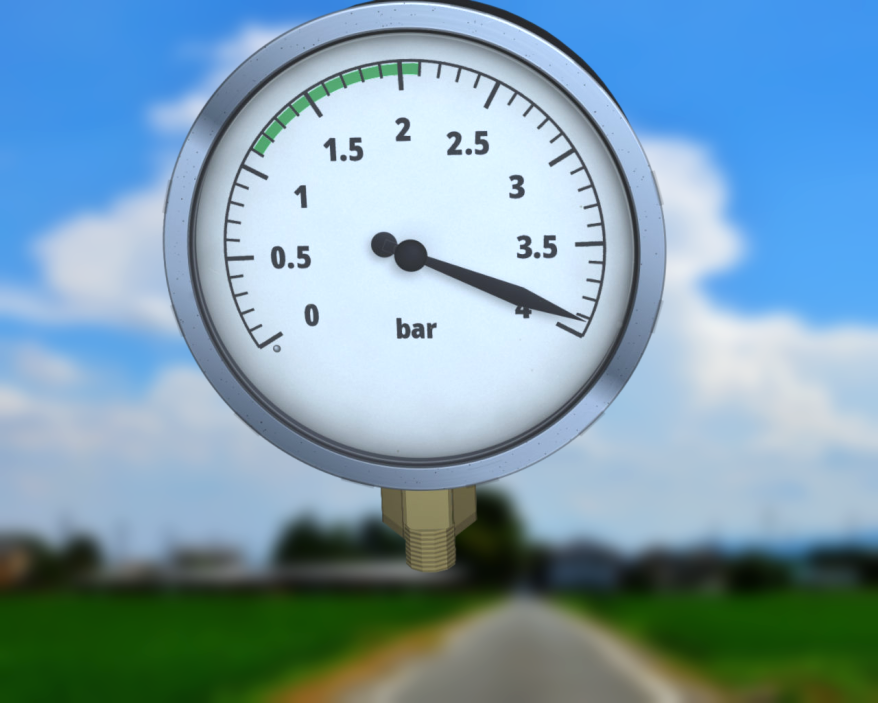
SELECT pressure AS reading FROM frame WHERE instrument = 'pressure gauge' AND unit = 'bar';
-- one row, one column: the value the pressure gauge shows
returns 3.9 bar
